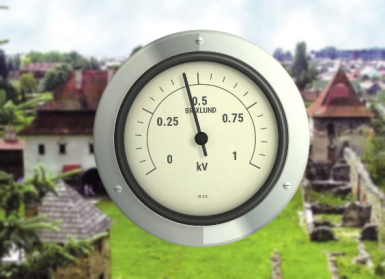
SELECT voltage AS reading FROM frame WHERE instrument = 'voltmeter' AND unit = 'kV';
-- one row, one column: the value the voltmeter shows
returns 0.45 kV
